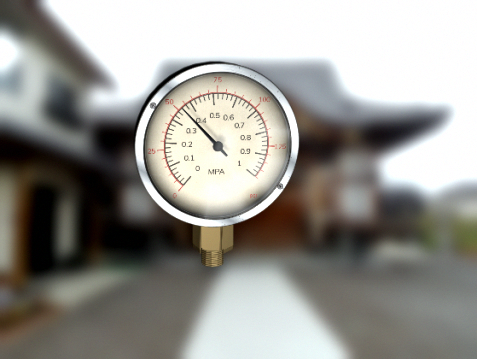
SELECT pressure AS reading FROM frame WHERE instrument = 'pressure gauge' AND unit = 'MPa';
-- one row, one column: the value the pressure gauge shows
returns 0.36 MPa
